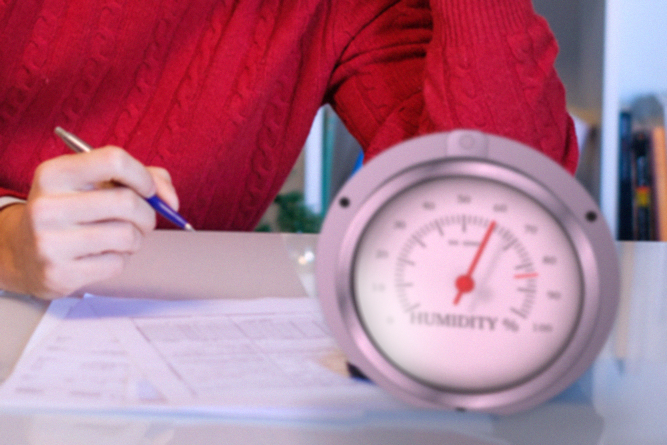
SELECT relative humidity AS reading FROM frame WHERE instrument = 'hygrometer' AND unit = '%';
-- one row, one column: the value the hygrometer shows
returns 60 %
